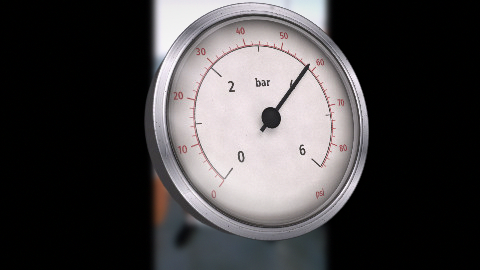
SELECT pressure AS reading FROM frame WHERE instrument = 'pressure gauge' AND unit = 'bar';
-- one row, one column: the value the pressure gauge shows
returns 4 bar
